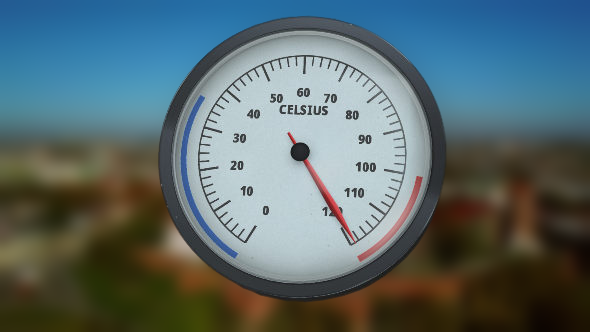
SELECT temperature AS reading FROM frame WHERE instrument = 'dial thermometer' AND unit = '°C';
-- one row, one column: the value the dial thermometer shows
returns 119 °C
